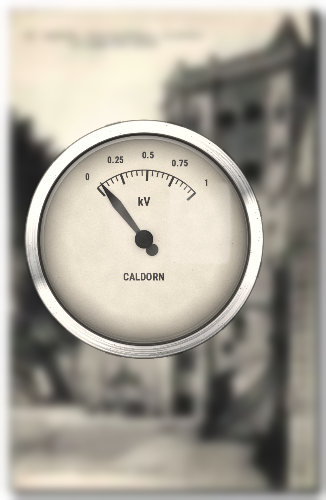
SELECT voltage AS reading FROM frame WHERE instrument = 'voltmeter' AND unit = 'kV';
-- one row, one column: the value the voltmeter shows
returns 0.05 kV
